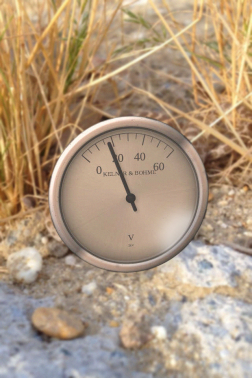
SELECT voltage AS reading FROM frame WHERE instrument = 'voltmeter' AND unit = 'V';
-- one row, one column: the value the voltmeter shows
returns 17.5 V
